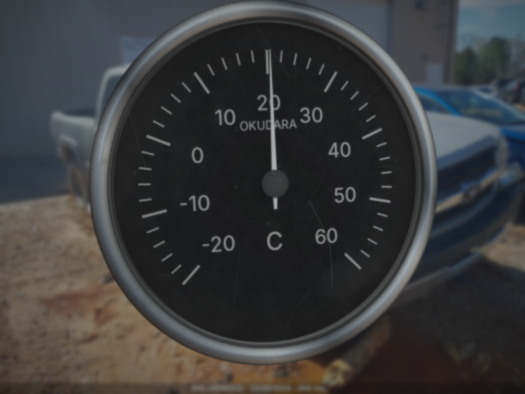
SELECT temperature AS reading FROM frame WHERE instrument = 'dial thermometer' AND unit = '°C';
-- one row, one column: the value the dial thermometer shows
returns 20 °C
